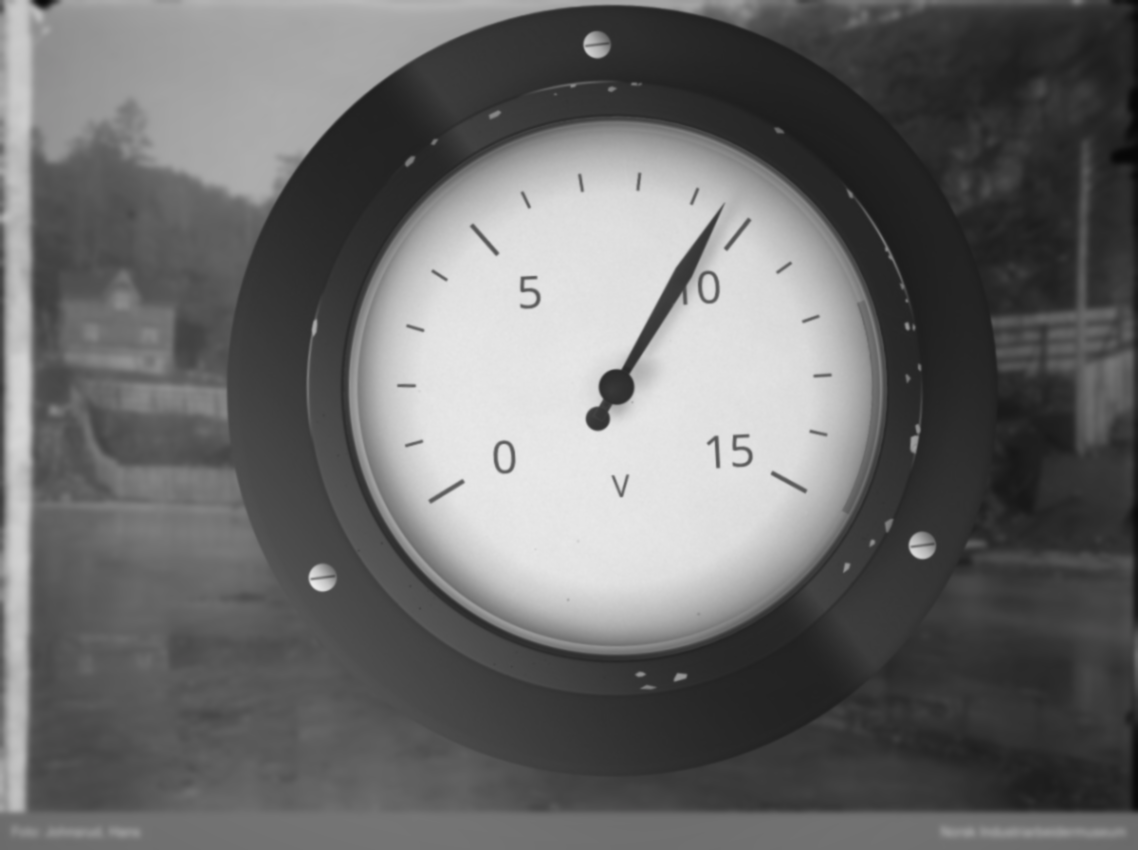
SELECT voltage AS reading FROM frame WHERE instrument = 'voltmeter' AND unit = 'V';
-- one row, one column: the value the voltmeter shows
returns 9.5 V
